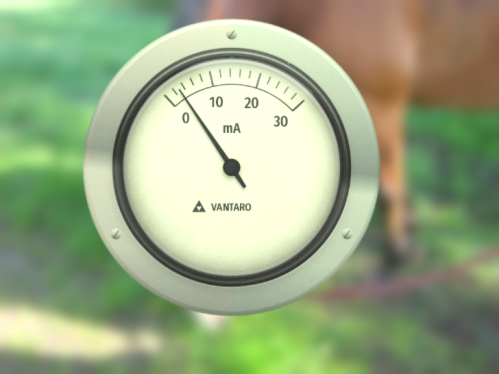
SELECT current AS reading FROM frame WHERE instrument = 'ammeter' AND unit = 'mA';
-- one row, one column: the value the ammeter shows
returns 3 mA
